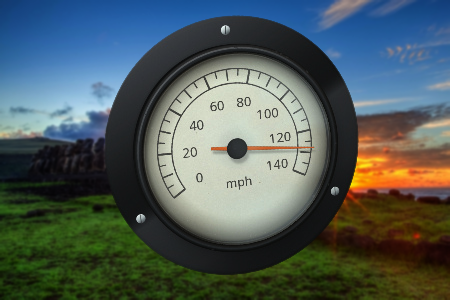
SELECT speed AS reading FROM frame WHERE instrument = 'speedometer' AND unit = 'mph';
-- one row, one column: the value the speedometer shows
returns 127.5 mph
